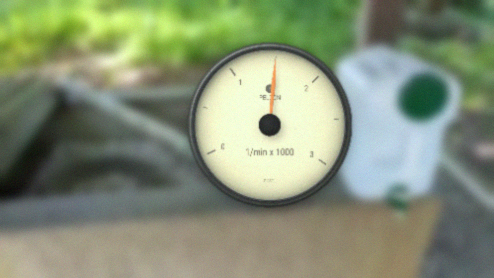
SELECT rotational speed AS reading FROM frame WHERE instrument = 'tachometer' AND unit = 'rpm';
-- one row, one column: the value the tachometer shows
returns 1500 rpm
